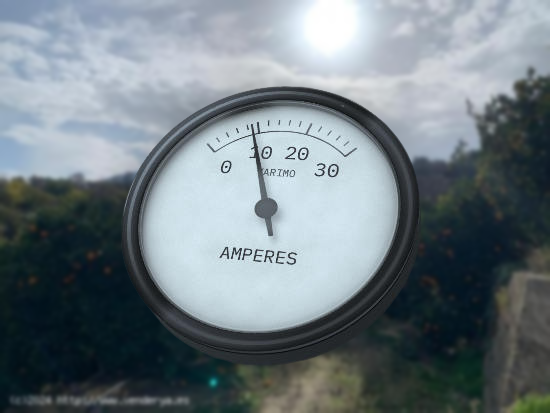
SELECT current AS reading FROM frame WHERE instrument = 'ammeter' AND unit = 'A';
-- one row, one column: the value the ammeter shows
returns 9 A
